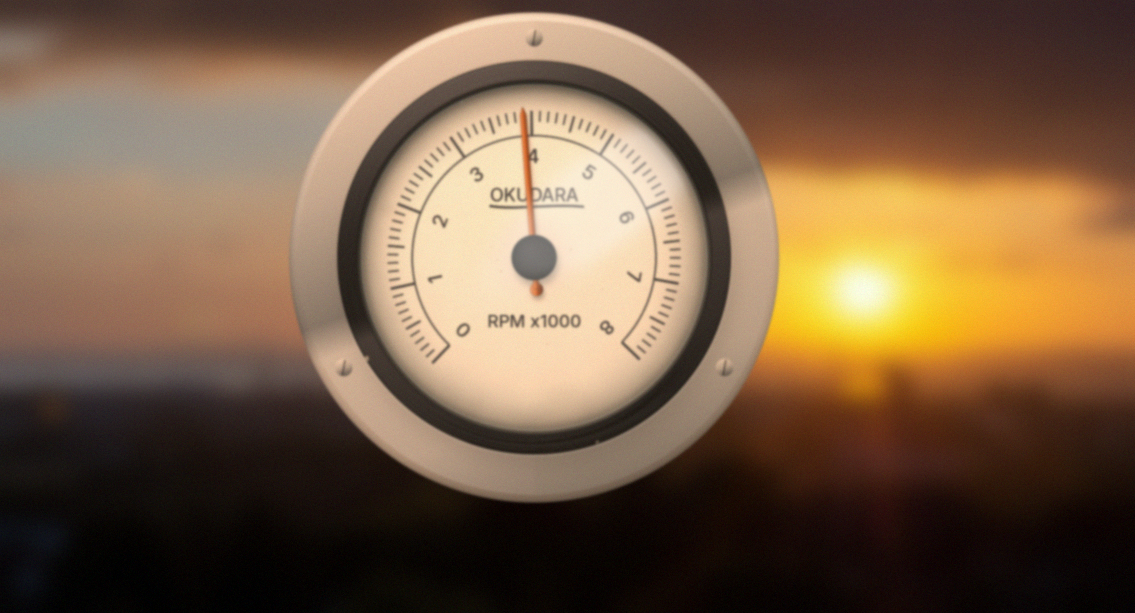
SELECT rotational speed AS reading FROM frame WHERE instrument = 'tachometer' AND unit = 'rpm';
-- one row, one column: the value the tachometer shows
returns 3900 rpm
